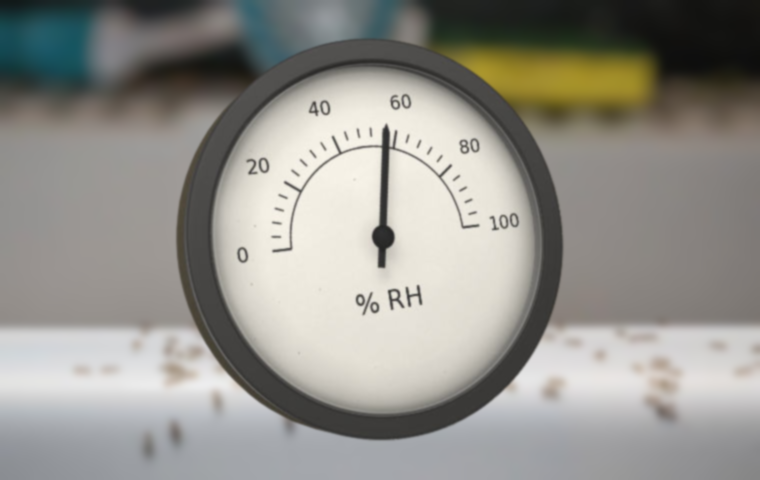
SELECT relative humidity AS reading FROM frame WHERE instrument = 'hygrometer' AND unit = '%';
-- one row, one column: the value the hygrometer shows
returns 56 %
